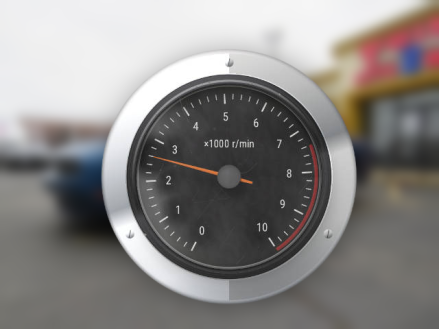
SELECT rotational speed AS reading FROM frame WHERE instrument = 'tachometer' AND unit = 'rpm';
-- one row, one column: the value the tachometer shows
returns 2600 rpm
